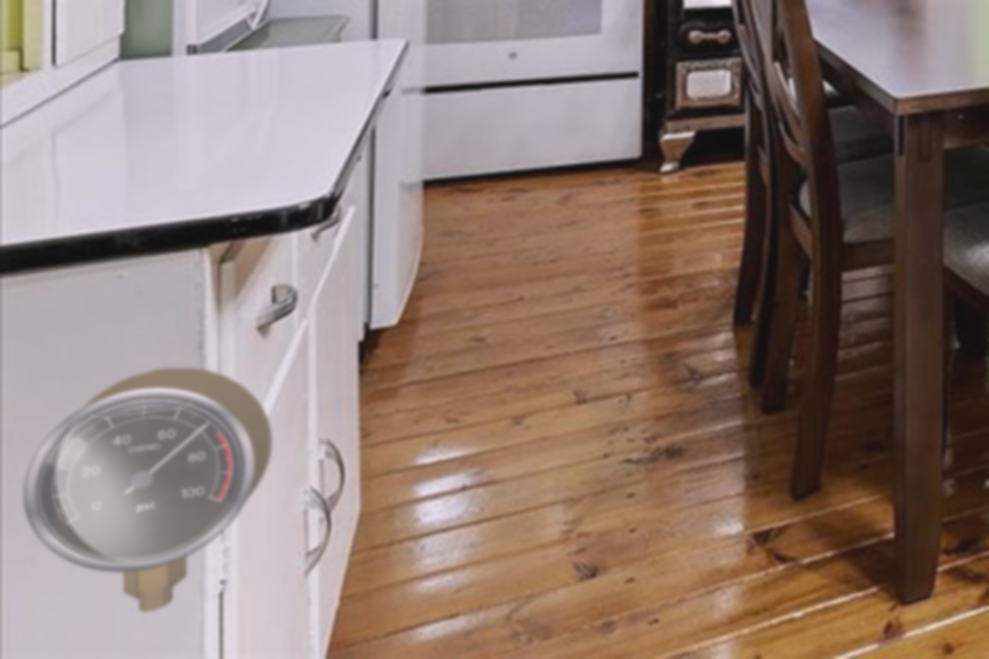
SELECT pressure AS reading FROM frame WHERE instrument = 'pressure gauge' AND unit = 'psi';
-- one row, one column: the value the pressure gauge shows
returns 70 psi
